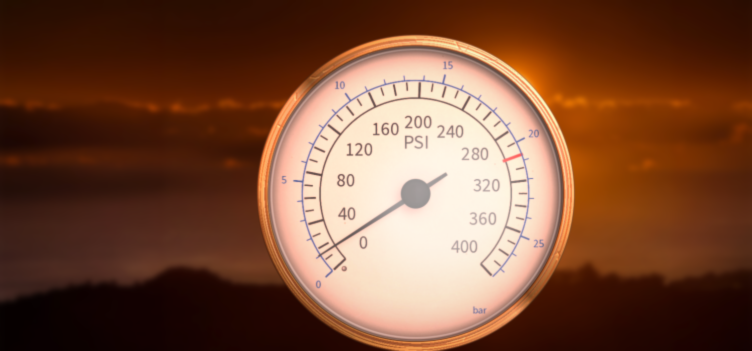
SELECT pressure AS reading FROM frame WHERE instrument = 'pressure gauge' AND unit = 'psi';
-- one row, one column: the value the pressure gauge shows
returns 15 psi
